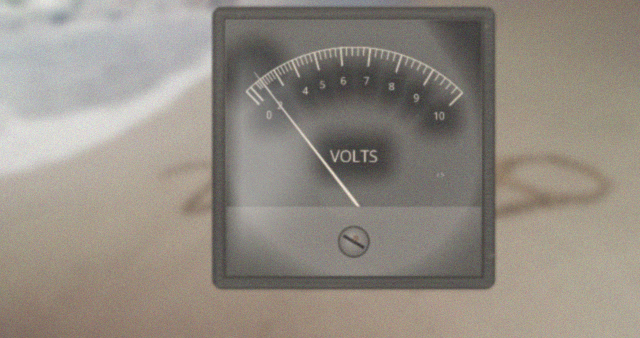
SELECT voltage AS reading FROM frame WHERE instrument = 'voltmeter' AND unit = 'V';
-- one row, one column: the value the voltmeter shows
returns 2 V
